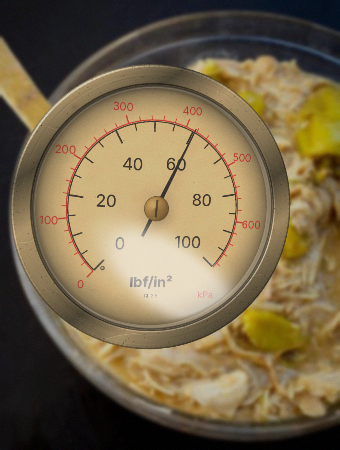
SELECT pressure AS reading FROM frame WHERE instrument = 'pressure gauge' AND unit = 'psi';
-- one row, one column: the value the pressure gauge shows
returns 60 psi
